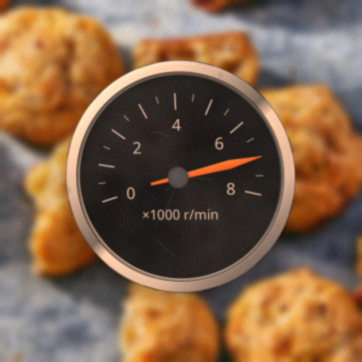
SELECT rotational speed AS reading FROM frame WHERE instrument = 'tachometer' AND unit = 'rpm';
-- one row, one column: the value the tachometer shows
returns 7000 rpm
